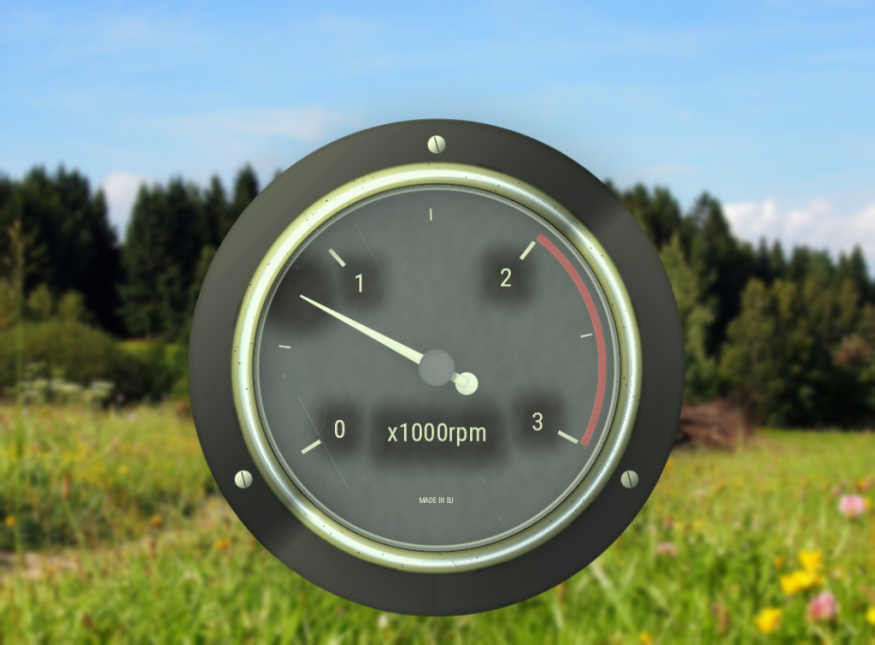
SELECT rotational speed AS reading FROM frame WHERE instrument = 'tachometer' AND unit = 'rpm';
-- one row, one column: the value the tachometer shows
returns 750 rpm
